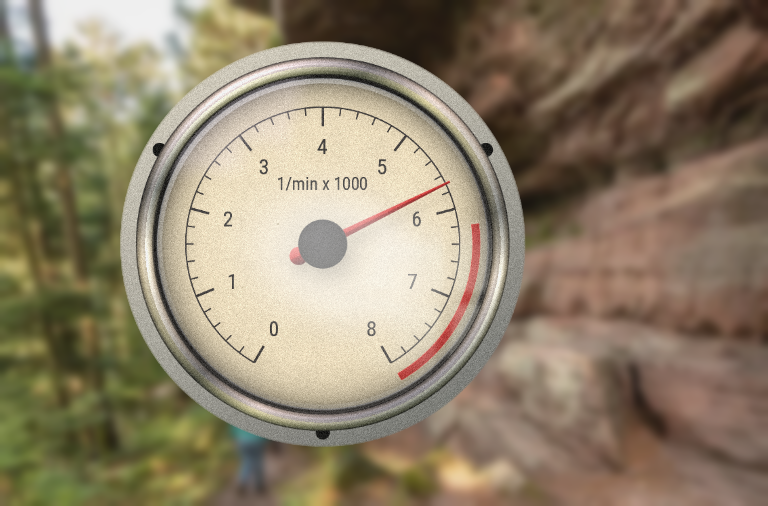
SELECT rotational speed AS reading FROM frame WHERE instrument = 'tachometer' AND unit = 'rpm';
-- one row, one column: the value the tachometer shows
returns 5700 rpm
